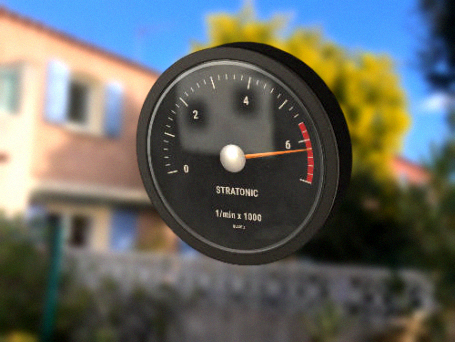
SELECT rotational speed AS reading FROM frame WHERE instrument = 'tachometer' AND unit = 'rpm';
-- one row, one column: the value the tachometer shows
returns 6200 rpm
